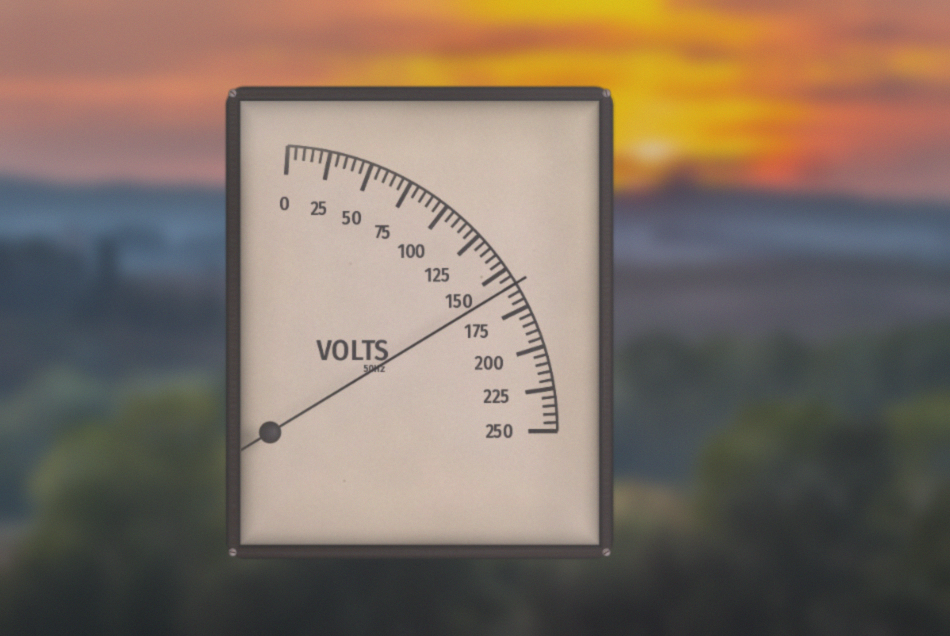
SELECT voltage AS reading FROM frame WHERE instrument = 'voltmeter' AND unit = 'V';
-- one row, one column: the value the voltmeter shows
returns 160 V
